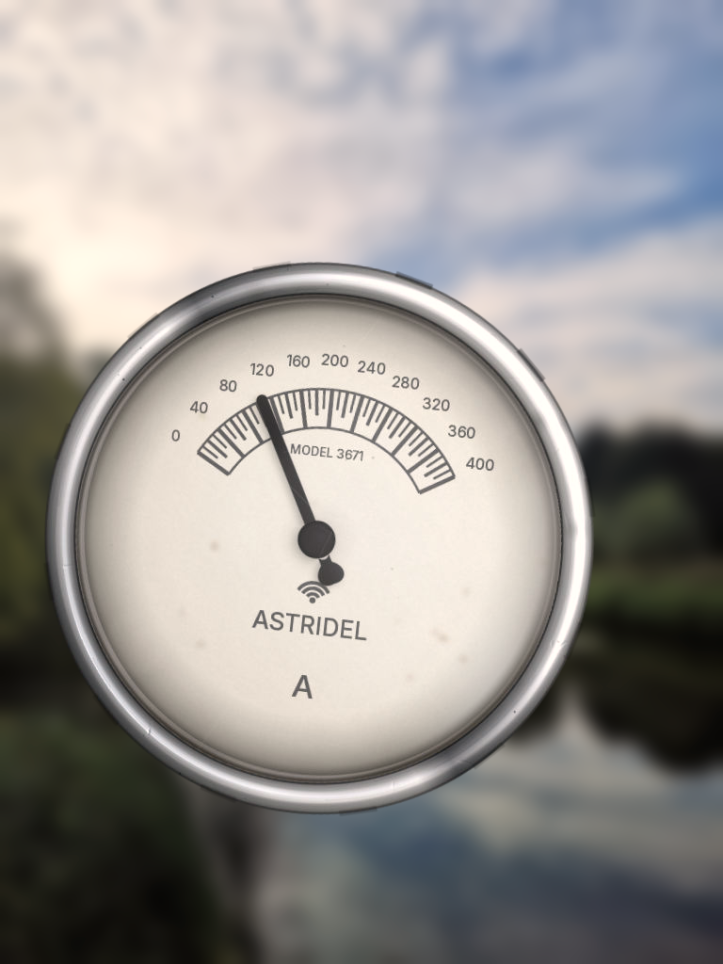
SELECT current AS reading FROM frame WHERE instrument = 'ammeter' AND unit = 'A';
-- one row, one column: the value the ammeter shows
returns 110 A
